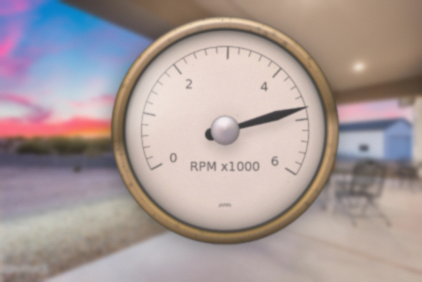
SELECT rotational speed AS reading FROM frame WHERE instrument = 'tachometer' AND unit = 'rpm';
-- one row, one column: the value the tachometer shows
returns 4800 rpm
